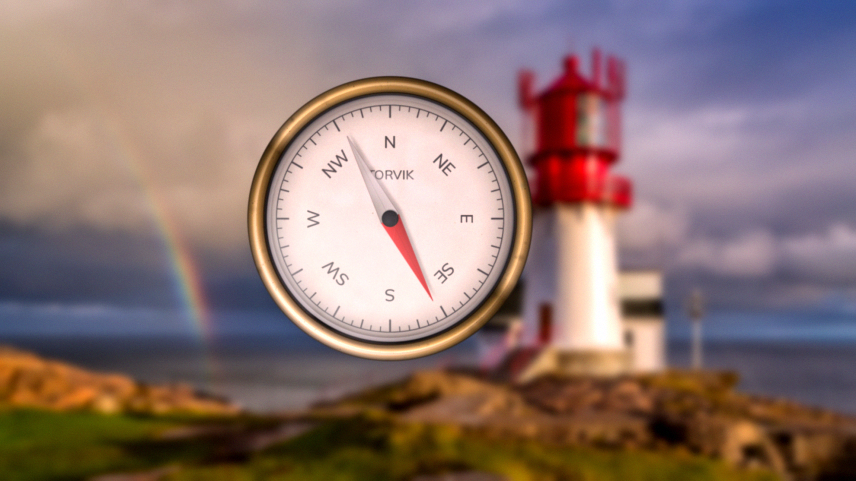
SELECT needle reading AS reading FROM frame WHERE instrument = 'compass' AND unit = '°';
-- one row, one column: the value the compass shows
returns 152.5 °
